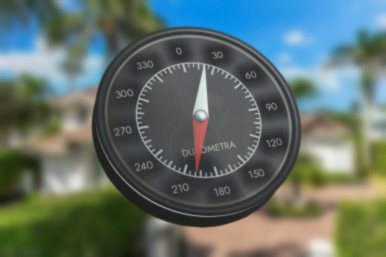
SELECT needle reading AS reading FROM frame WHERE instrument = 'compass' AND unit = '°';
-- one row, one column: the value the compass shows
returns 200 °
